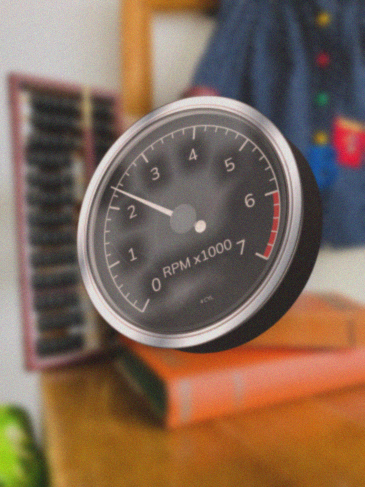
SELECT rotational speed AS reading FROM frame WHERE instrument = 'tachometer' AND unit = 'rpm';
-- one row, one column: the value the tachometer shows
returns 2300 rpm
